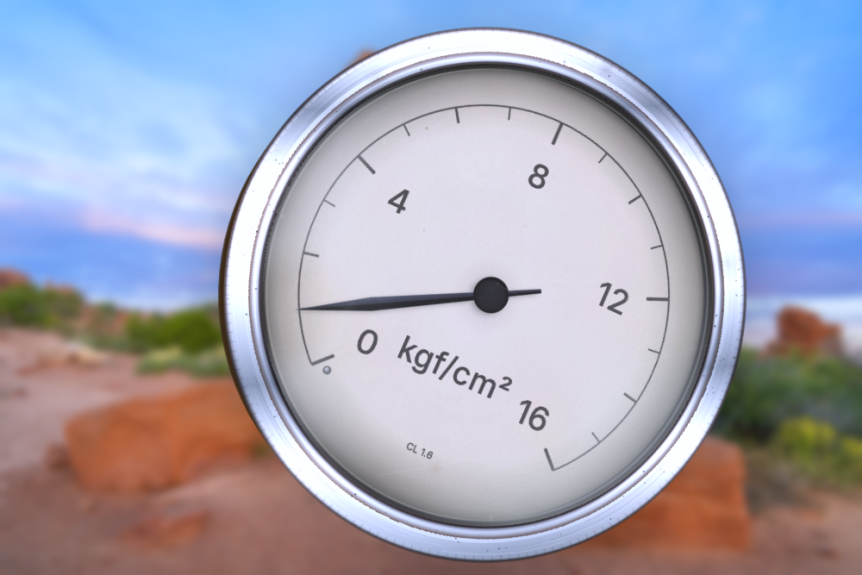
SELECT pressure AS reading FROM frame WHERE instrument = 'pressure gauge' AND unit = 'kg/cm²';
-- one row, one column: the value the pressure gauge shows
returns 1 kg/cm²
